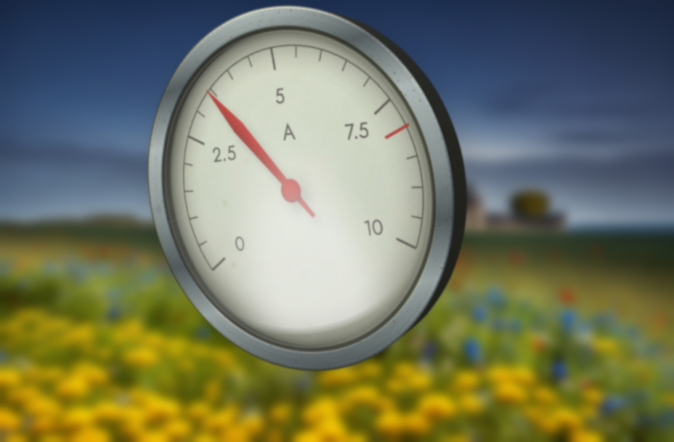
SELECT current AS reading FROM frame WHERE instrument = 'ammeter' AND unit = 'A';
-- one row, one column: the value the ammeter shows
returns 3.5 A
